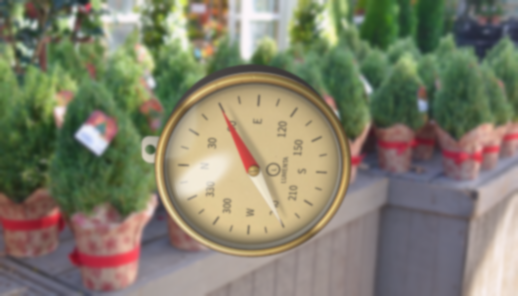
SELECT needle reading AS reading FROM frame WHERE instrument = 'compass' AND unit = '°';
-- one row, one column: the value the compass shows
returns 60 °
